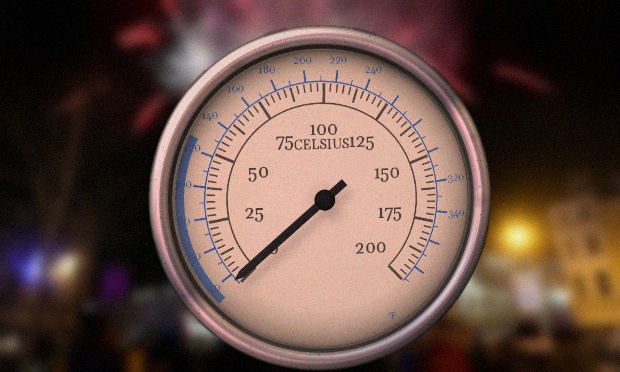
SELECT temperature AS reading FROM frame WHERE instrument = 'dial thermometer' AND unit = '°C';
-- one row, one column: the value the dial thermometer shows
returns 2.5 °C
